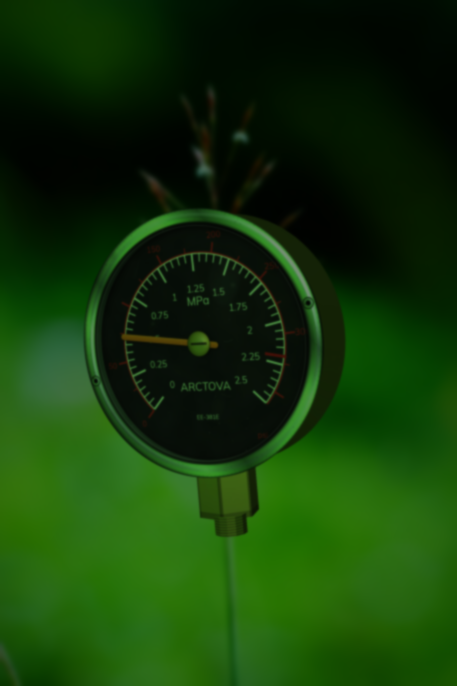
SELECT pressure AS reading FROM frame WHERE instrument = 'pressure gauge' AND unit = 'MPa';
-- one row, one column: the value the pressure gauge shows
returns 0.5 MPa
